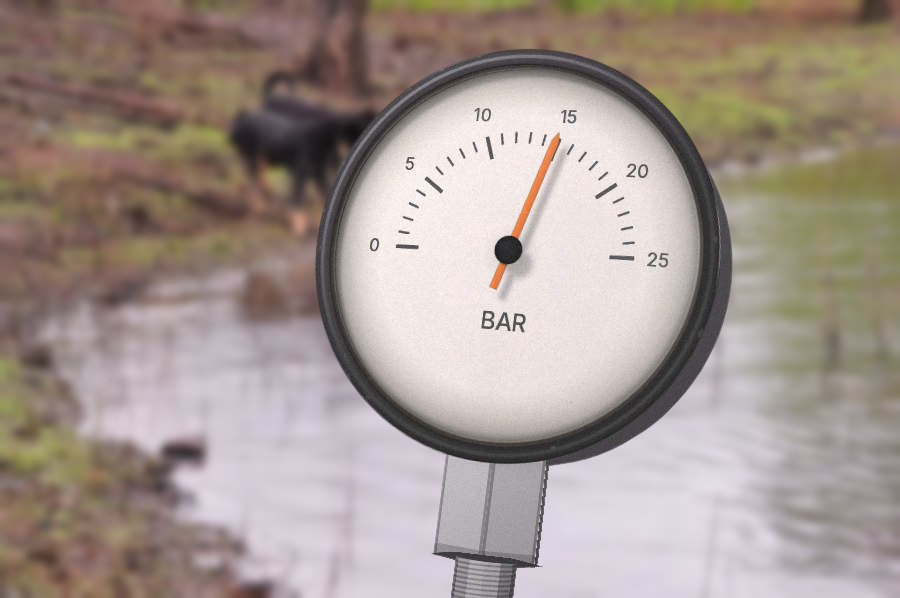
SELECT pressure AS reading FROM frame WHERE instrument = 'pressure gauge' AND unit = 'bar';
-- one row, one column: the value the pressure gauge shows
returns 15 bar
